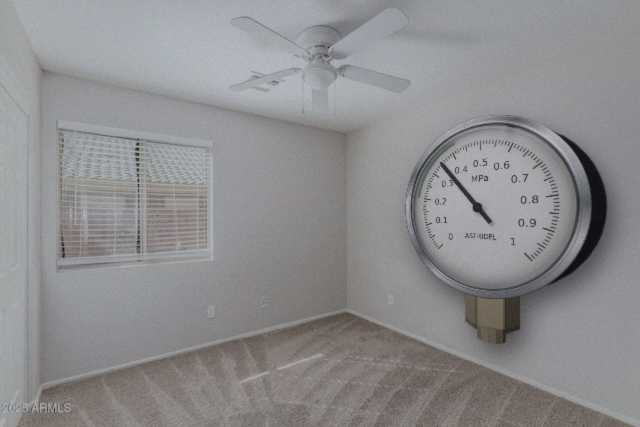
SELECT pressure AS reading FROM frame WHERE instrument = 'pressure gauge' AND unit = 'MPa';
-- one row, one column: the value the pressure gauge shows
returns 0.35 MPa
